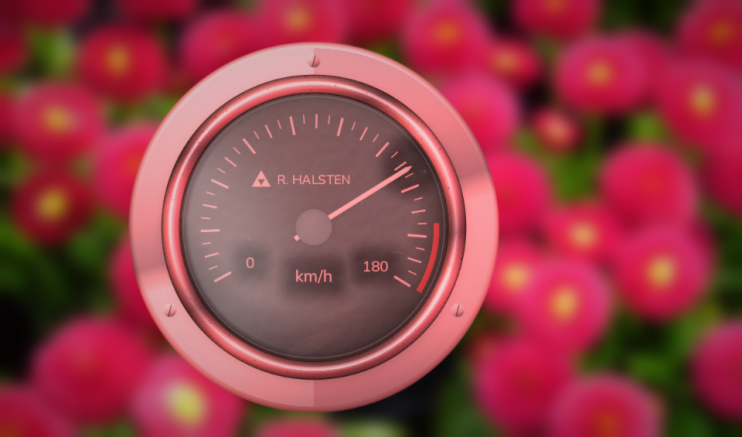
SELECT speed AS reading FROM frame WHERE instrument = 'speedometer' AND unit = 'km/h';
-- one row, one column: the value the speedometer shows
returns 132.5 km/h
